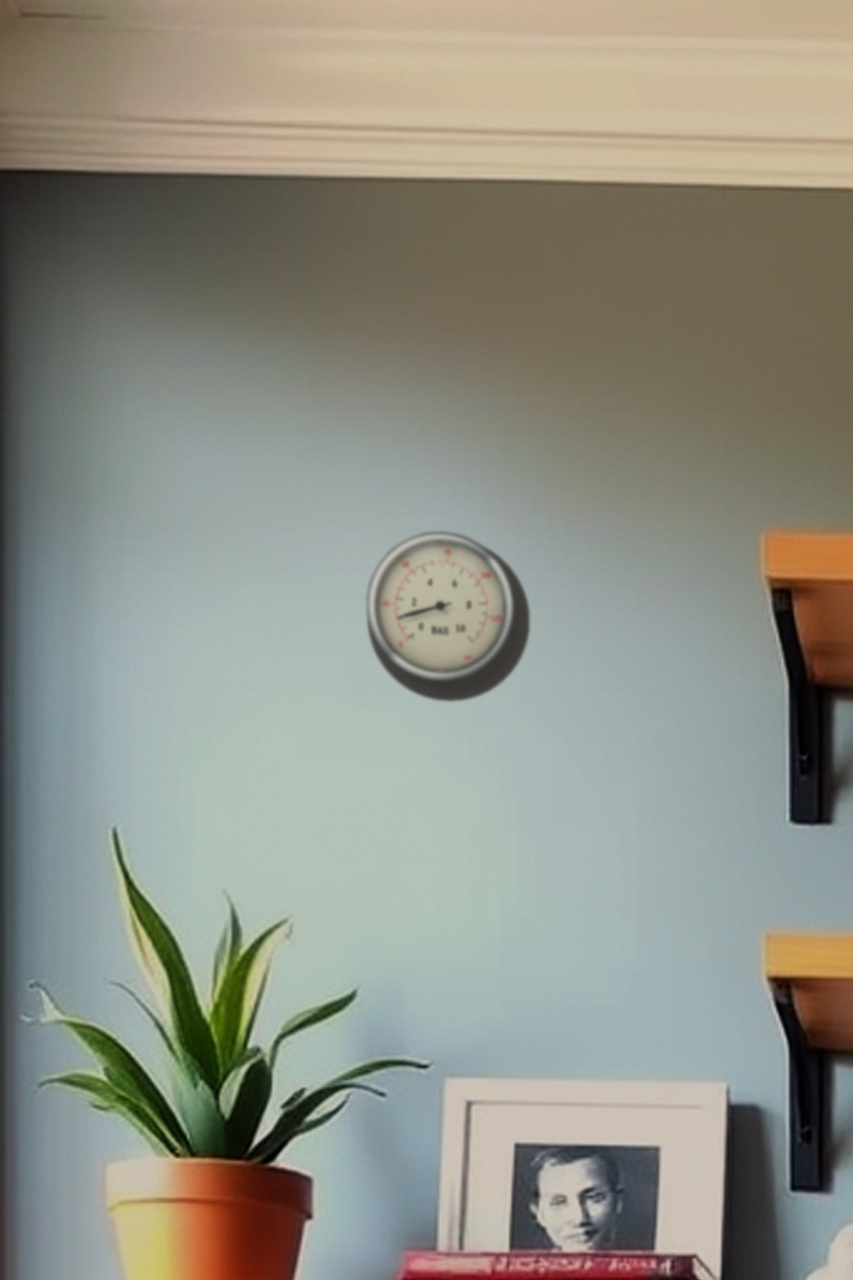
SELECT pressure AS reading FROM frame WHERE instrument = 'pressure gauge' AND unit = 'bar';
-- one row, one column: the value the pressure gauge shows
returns 1 bar
